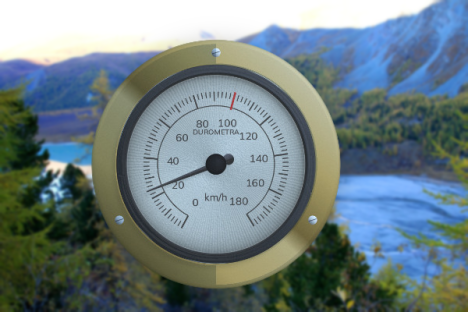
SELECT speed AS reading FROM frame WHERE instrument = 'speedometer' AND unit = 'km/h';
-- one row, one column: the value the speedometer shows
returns 24 km/h
